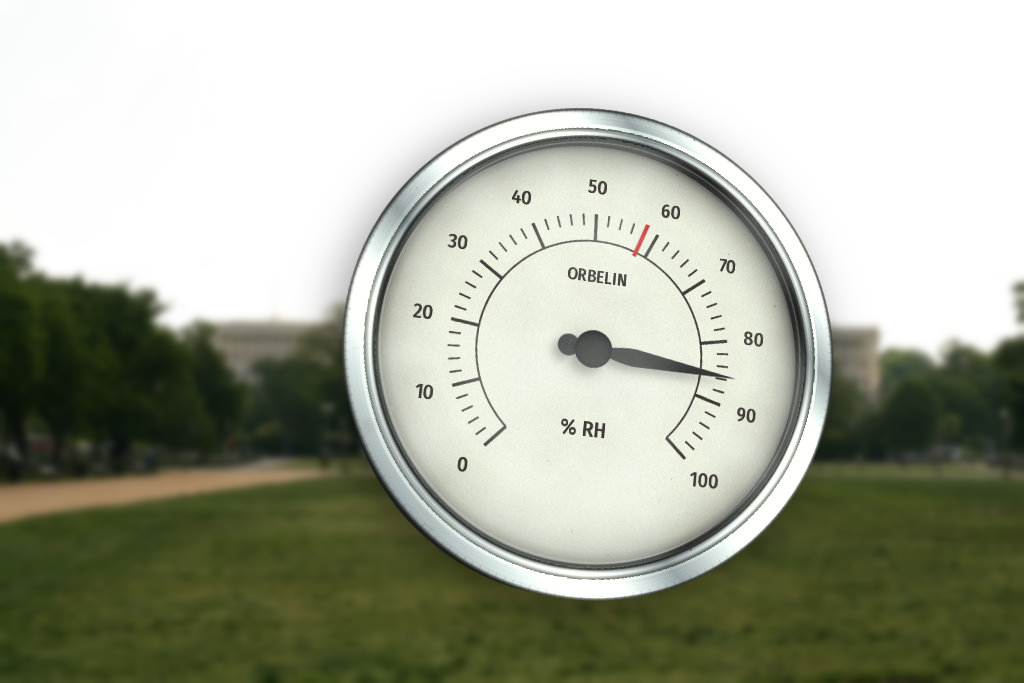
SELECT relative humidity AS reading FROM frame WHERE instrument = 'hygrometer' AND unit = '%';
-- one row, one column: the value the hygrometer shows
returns 86 %
